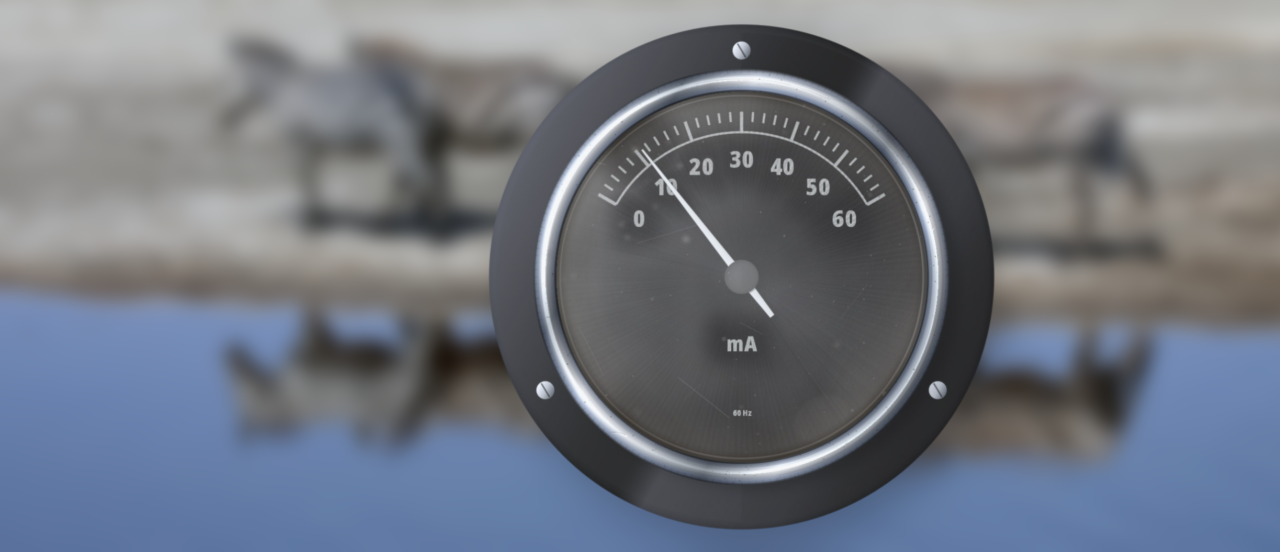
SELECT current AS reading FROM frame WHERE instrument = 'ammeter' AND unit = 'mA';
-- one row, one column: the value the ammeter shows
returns 11 mA
